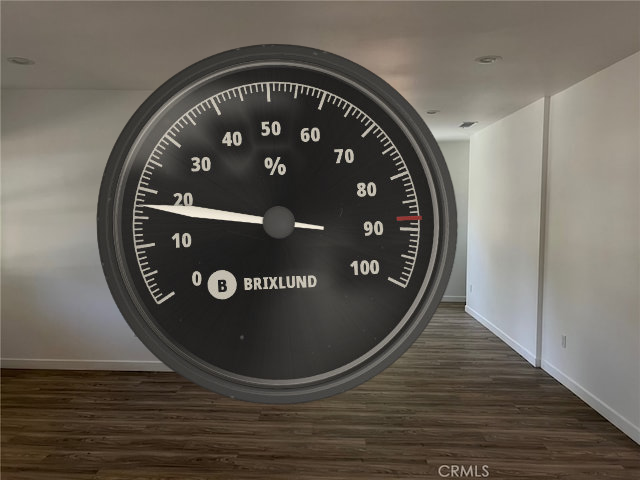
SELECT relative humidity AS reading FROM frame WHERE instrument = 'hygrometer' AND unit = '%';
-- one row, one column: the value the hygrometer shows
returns 17 %
